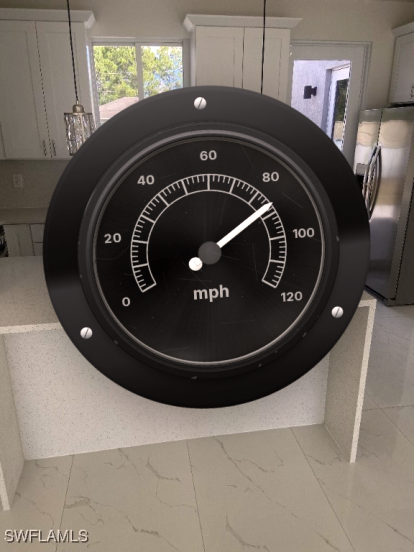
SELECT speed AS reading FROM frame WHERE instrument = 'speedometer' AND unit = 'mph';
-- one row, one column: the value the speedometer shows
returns 86 mph
